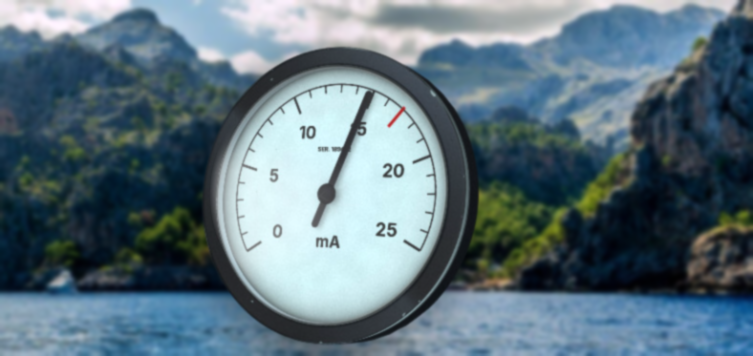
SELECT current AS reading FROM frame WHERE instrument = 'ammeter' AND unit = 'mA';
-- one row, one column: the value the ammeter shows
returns 15 mA
